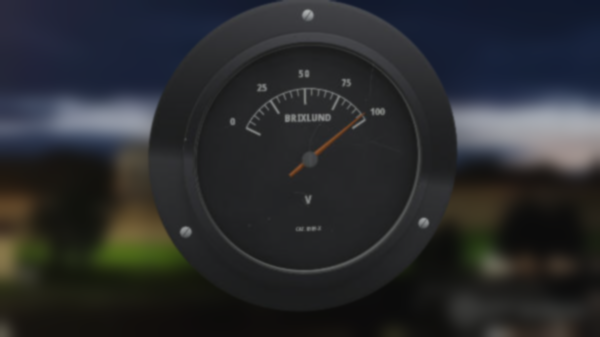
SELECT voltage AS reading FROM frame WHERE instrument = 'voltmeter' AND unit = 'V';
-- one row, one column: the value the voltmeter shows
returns 95 V
